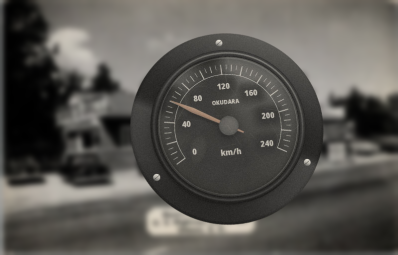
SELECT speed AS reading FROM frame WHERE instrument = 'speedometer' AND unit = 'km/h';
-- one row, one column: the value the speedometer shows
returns 60 km/h
